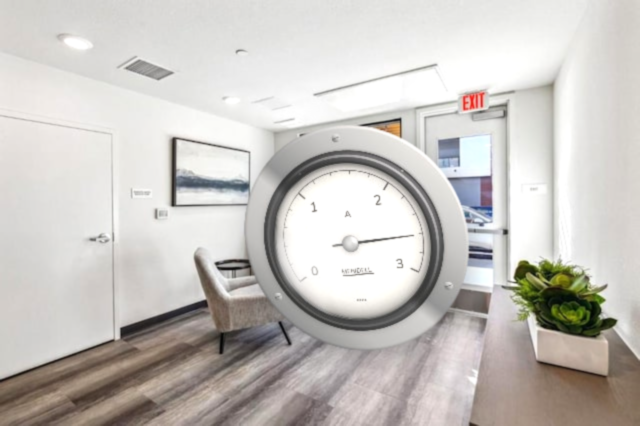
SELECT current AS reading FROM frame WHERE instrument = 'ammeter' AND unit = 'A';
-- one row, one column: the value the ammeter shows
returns 2.6 A
